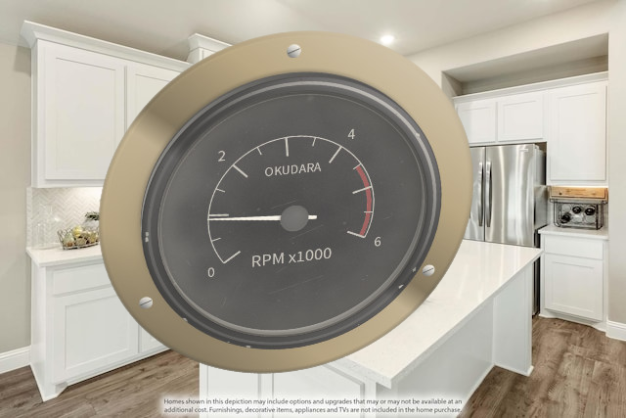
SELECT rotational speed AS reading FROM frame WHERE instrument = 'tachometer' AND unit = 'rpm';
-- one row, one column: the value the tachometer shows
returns 1000 rpm
